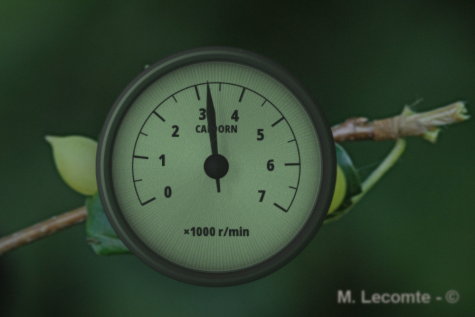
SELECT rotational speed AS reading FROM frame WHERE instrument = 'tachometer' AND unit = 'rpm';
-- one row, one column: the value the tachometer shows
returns 3250 rpm
